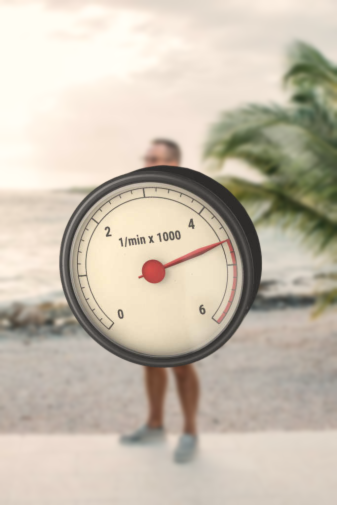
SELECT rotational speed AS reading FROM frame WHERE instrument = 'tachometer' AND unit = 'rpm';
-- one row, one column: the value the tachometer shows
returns 4600 rpm
